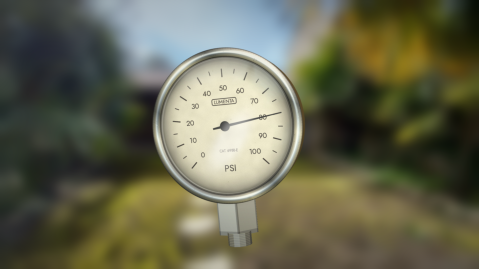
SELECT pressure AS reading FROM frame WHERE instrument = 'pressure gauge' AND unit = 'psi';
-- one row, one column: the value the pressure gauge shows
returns 80 psi
